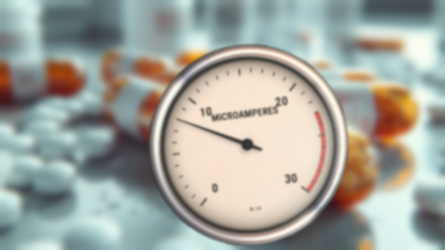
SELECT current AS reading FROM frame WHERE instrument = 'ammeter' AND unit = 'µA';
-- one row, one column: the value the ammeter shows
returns 8 µA
